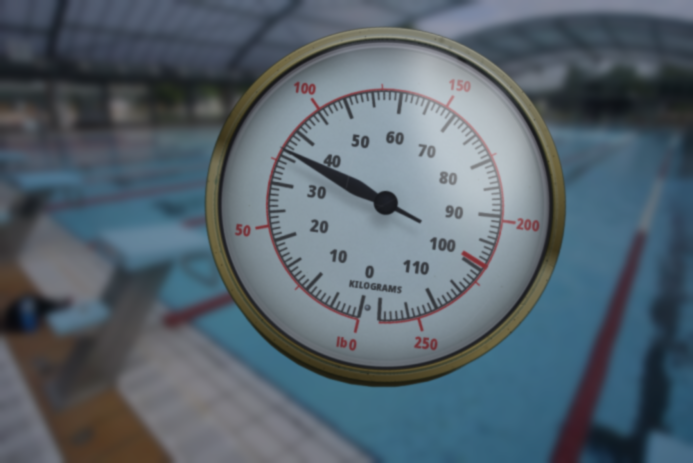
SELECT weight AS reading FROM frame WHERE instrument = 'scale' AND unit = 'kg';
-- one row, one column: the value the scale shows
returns 36 kg
